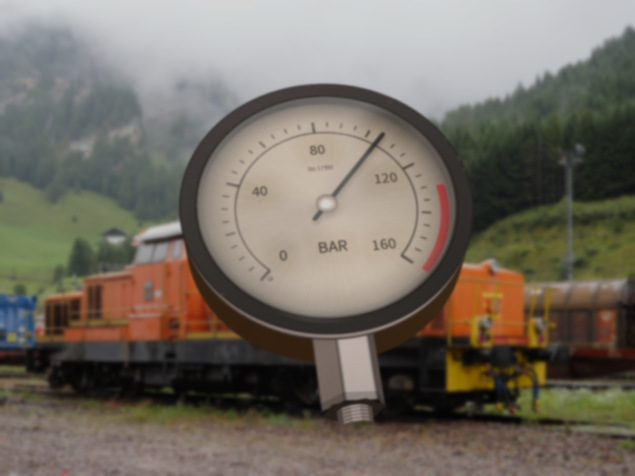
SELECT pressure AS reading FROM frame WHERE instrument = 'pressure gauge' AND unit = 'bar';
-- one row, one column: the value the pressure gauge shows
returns 105 bar
